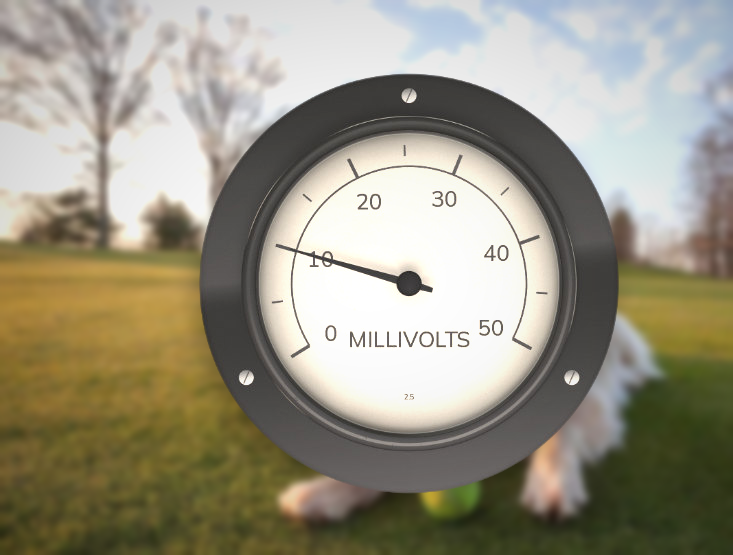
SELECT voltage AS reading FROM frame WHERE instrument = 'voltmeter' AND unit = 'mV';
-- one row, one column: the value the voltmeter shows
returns 10 mV
